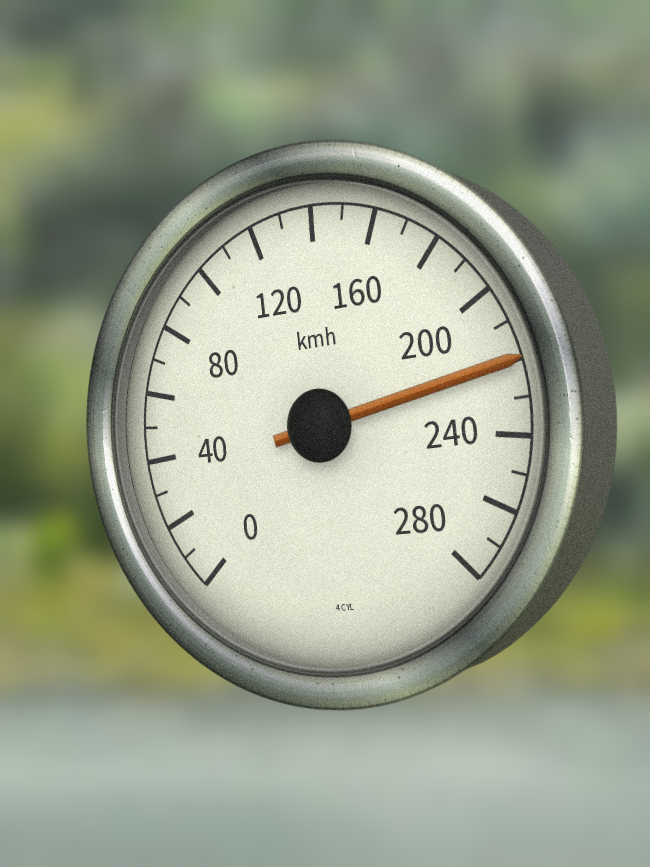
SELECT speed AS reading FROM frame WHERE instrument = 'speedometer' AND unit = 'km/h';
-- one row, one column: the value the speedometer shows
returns 220 km/h
